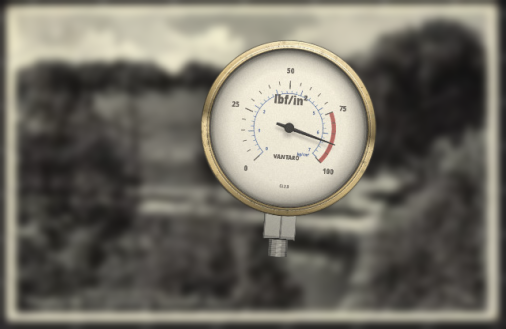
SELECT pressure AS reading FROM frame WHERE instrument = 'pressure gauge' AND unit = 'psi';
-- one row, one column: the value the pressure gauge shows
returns 90 psi
